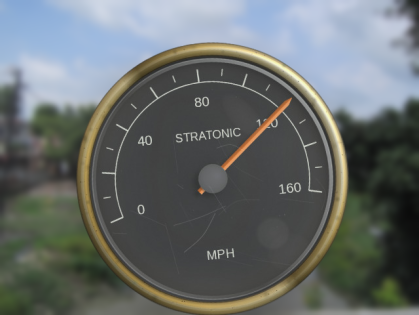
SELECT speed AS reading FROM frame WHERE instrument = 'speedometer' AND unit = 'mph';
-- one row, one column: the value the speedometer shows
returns 120 mph
